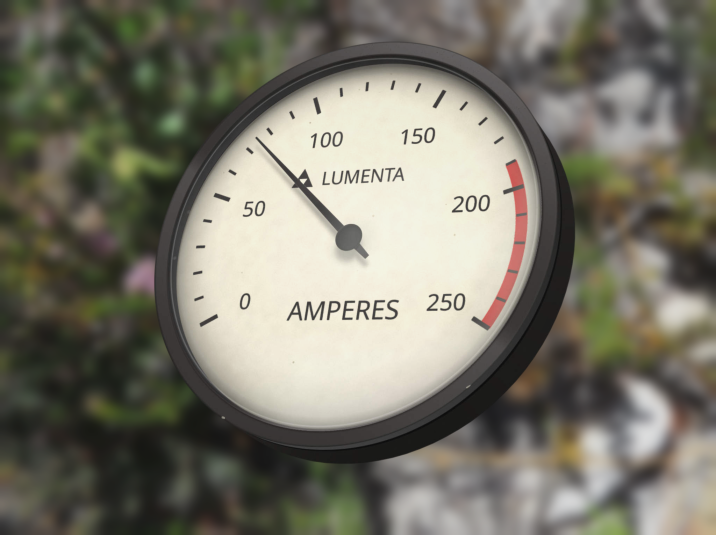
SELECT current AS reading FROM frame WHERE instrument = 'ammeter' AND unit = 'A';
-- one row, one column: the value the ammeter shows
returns 75 A
